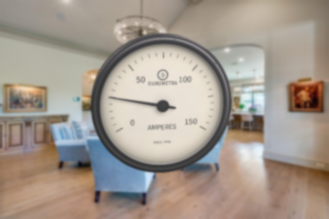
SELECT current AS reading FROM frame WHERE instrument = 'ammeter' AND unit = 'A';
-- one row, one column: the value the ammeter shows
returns 25 A
